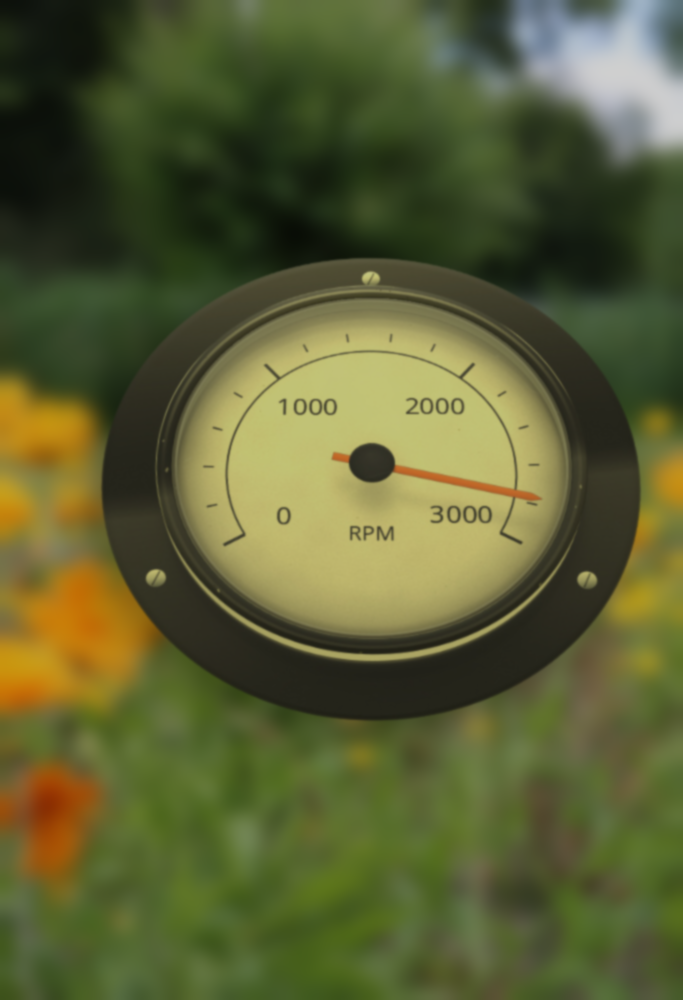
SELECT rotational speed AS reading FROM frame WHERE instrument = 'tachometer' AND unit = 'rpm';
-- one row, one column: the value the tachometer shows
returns 2800 rpm
